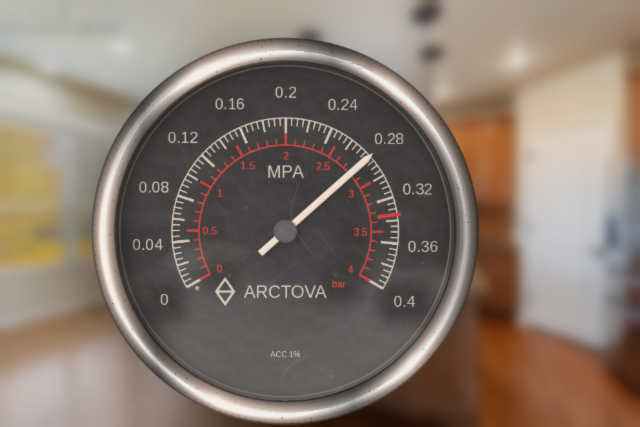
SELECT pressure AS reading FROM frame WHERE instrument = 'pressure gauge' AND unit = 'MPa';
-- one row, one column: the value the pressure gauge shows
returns 0.28 MPa
